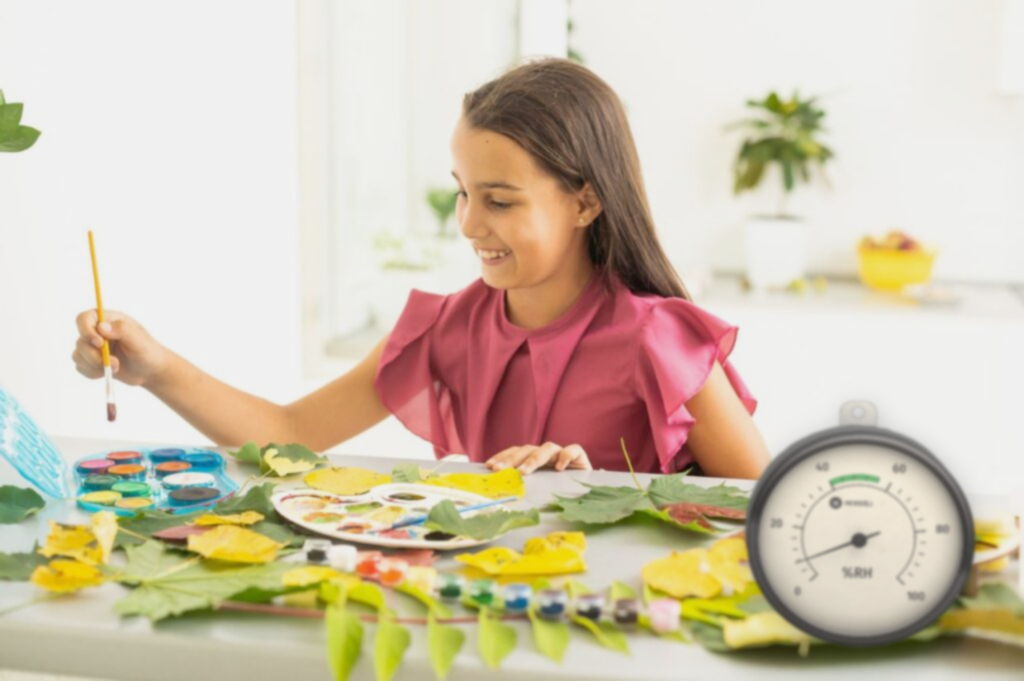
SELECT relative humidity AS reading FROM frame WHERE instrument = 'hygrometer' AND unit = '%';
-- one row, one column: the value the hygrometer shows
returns 8 %
